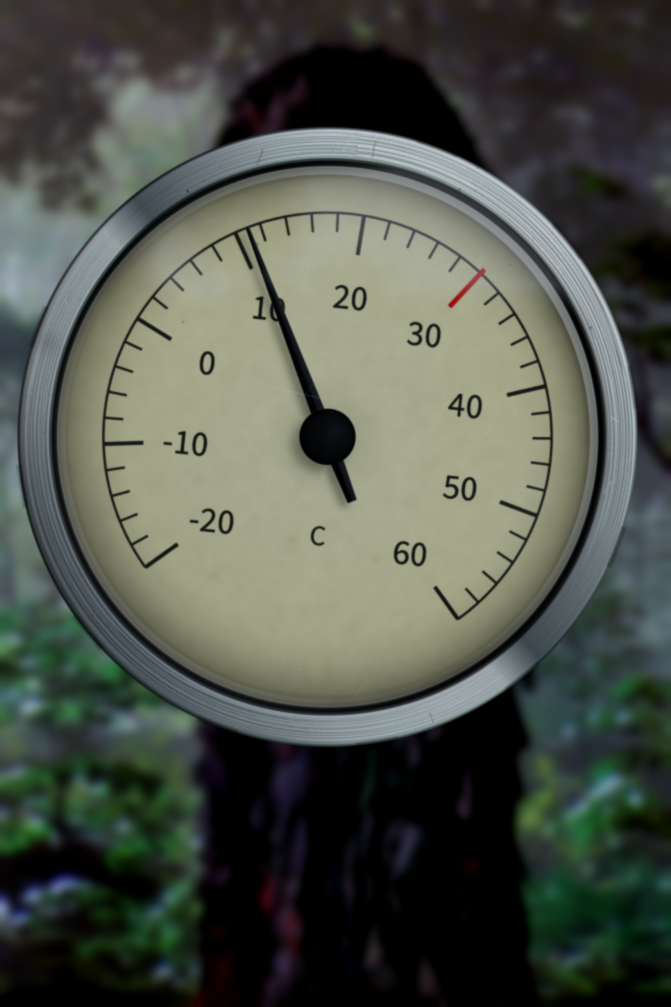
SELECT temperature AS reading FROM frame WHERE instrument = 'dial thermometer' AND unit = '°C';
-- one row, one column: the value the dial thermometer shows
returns 11 °C
